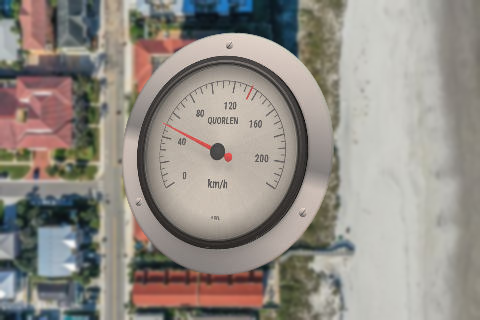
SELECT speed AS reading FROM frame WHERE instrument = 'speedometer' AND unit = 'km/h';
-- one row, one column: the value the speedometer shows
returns 50 km/h
